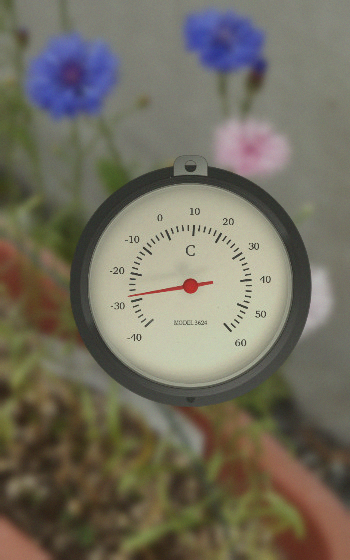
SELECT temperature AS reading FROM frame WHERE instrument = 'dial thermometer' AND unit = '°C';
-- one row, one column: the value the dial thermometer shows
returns -28 °C
